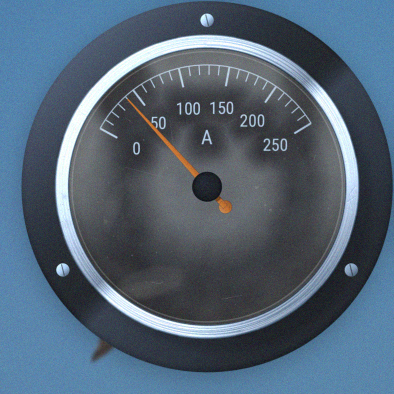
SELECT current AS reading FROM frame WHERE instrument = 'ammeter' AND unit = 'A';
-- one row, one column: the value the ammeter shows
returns 40 A
